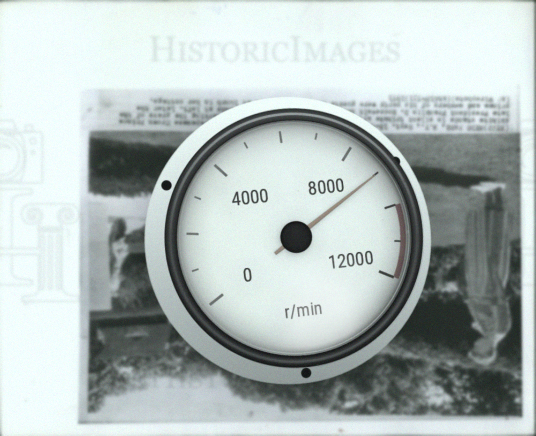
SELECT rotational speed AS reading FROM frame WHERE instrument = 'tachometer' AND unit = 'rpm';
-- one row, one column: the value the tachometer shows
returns 9000 rpm
